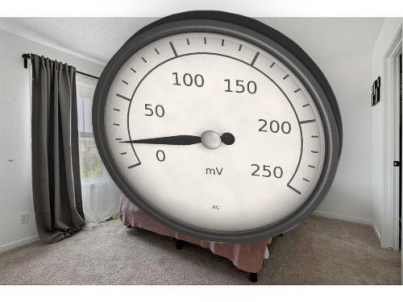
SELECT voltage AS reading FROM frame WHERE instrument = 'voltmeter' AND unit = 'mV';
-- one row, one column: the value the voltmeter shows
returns 20 mV
